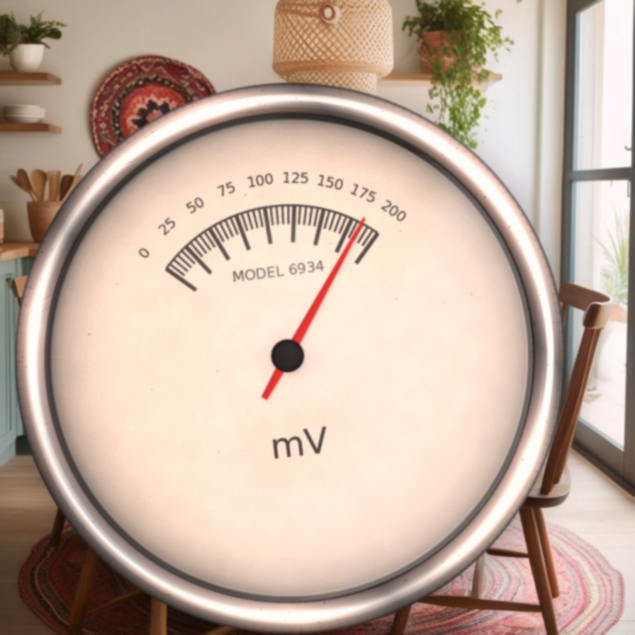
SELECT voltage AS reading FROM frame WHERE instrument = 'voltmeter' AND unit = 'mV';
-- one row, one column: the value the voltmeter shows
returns 185 mV
